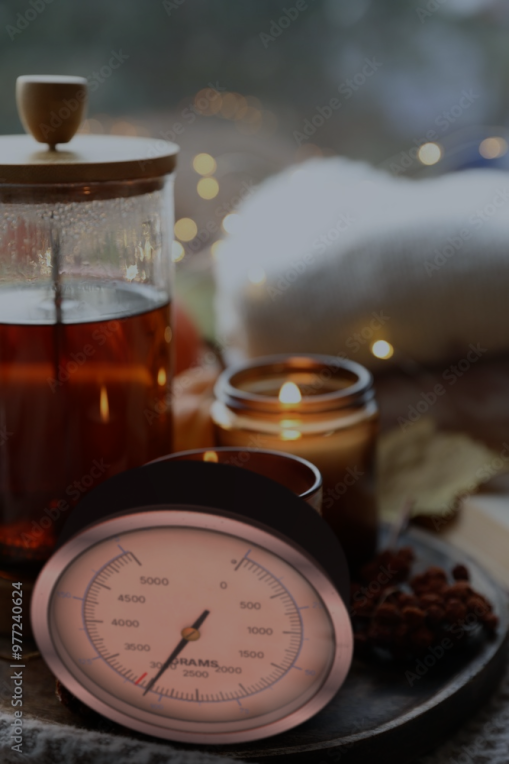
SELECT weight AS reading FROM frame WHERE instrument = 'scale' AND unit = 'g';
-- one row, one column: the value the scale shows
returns 3000 g
